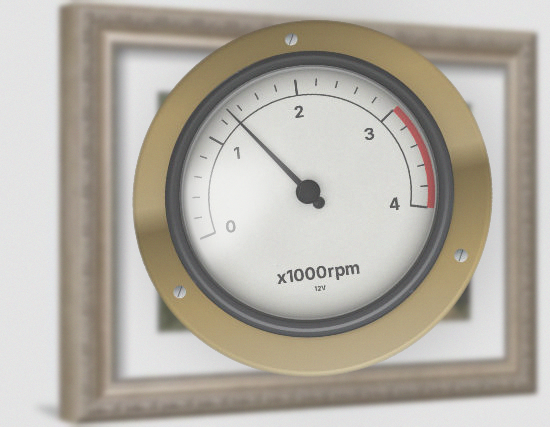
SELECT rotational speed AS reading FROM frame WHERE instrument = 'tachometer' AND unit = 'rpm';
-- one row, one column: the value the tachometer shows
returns 1300 rpm
